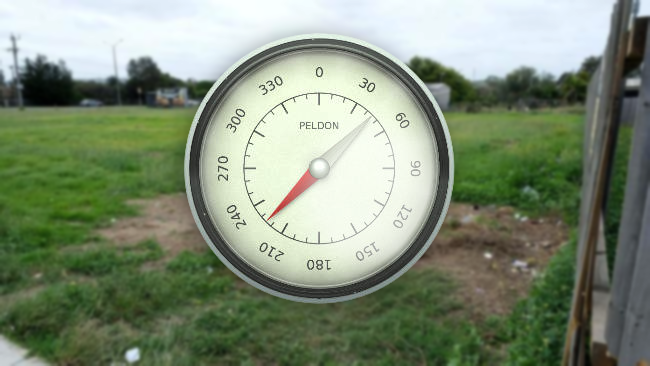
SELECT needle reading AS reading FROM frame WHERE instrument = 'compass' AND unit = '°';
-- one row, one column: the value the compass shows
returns 225 °
